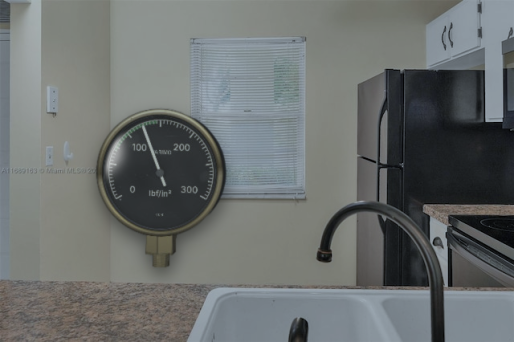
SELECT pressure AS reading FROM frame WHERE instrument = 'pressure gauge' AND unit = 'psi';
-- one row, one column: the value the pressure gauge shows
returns 125 psi
